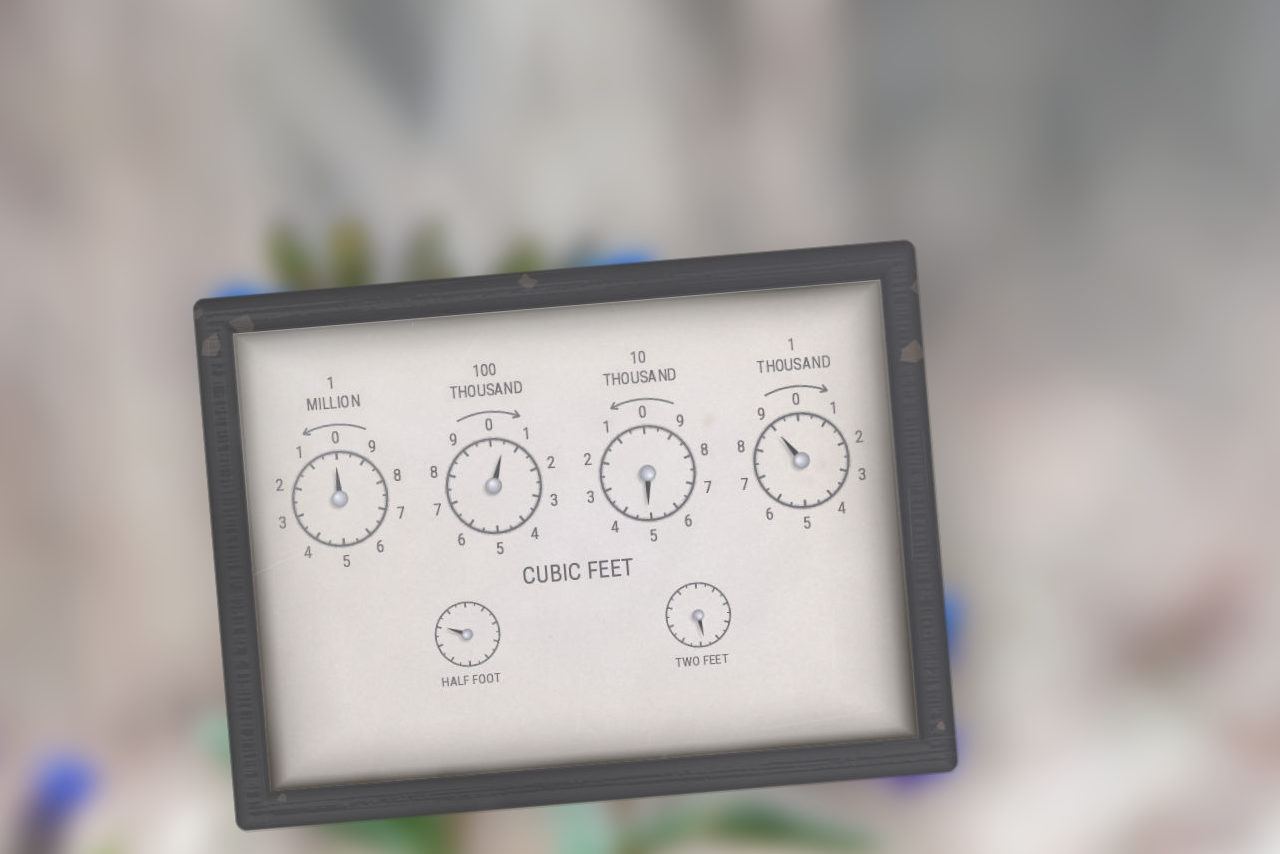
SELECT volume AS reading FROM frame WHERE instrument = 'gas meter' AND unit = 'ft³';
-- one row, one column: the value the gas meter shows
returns 4900 ft³
